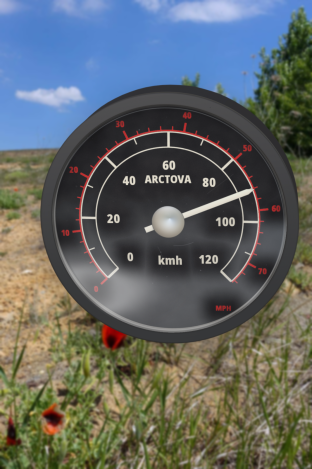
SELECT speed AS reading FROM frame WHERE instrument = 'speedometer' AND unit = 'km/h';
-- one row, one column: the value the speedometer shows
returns 90 km/h
